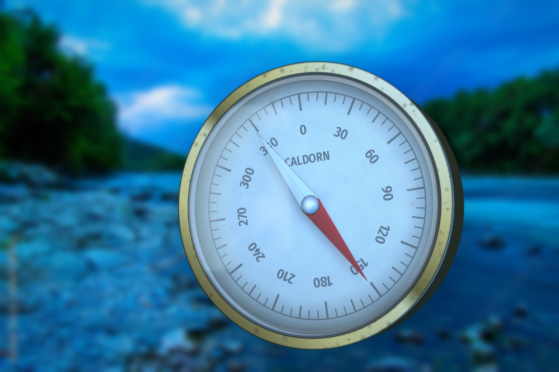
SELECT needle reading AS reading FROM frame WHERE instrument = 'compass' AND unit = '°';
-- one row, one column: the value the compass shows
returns 150 °
